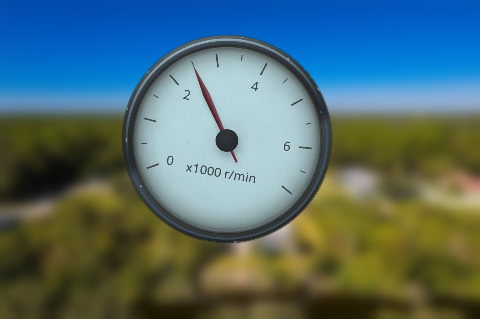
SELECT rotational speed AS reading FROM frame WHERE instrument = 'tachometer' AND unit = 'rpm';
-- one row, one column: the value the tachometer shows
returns 2500 rpm
